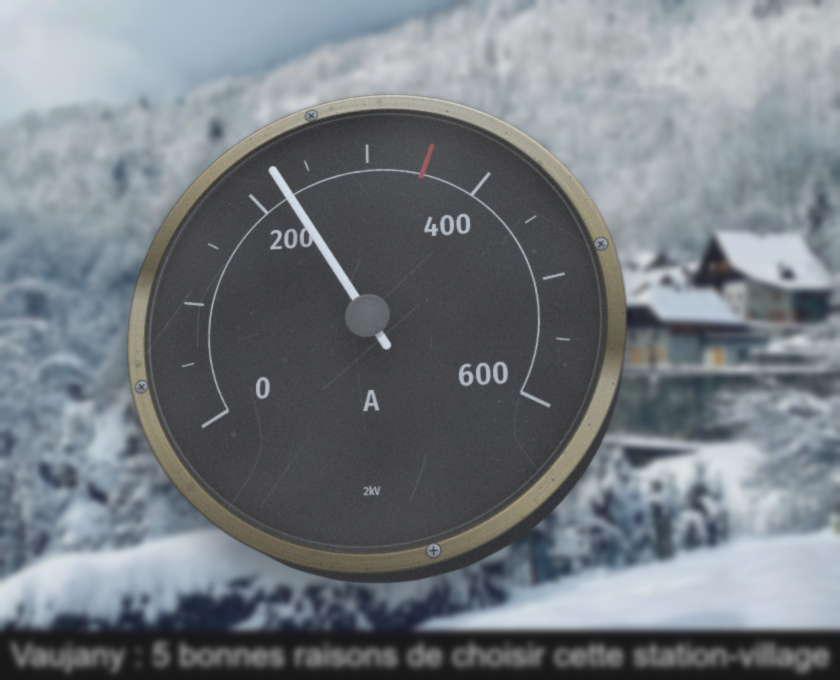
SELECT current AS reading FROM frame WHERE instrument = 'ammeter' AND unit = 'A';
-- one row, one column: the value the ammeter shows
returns 225 A
